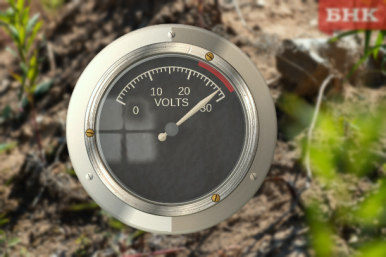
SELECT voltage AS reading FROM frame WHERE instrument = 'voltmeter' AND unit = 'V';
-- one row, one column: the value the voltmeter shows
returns 28 V
